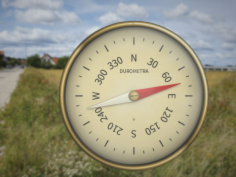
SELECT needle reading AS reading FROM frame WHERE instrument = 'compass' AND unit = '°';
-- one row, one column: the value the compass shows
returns 75 °
